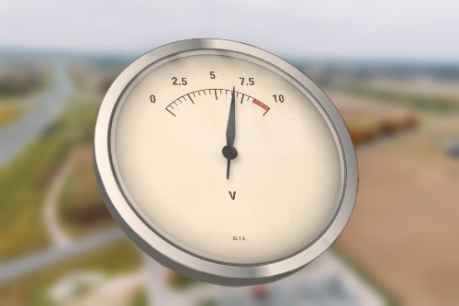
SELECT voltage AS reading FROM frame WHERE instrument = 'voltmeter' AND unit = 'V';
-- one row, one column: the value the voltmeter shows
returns 6.5 V
